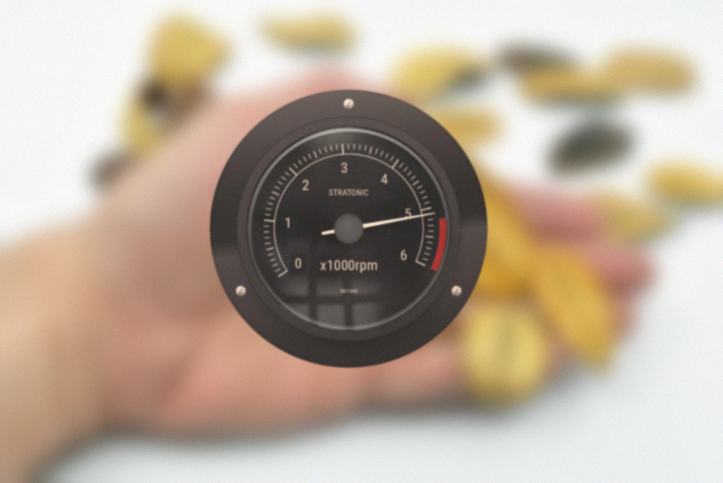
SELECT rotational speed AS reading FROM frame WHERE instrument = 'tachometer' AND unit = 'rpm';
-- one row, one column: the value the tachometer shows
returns 5100 rpm
